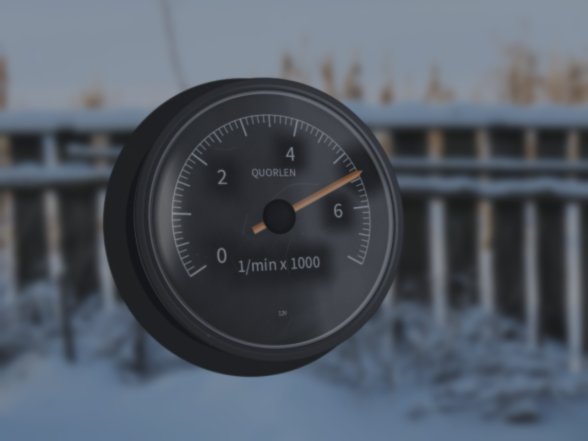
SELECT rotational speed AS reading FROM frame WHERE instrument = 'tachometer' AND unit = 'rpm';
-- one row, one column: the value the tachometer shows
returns 5400 rpm
